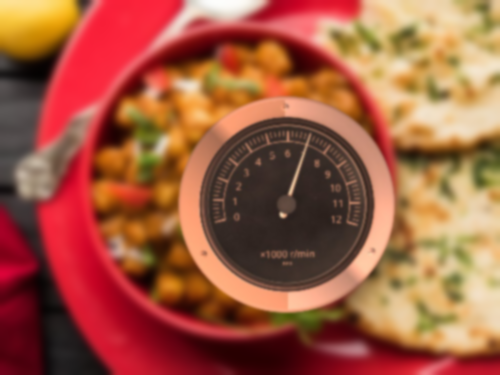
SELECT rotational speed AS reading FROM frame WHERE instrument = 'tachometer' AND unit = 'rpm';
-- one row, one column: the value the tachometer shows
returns 7000 rpm
